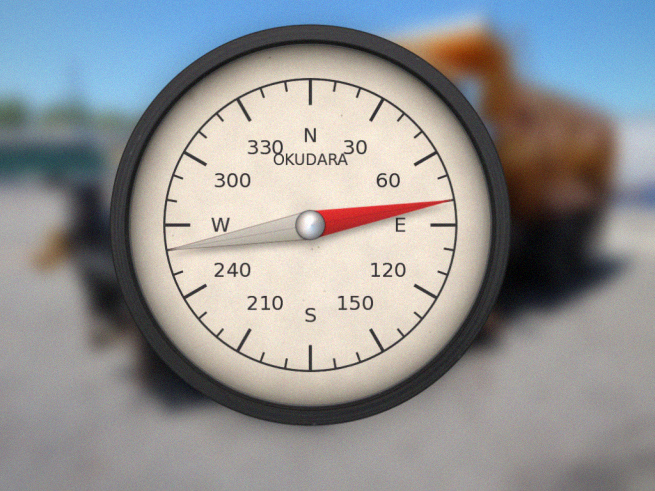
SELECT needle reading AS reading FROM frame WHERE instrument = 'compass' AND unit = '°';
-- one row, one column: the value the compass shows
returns 80 °
